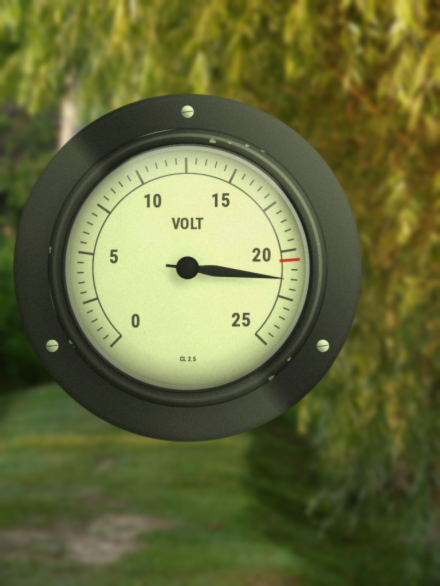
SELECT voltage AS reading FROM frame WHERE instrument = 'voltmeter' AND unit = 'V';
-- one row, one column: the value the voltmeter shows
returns 21.5 V
